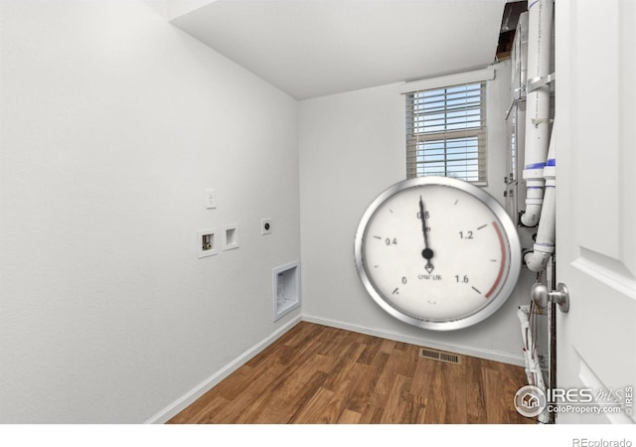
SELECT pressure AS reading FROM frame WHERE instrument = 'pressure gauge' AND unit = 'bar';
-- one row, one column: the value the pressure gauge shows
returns 0.8 bar
